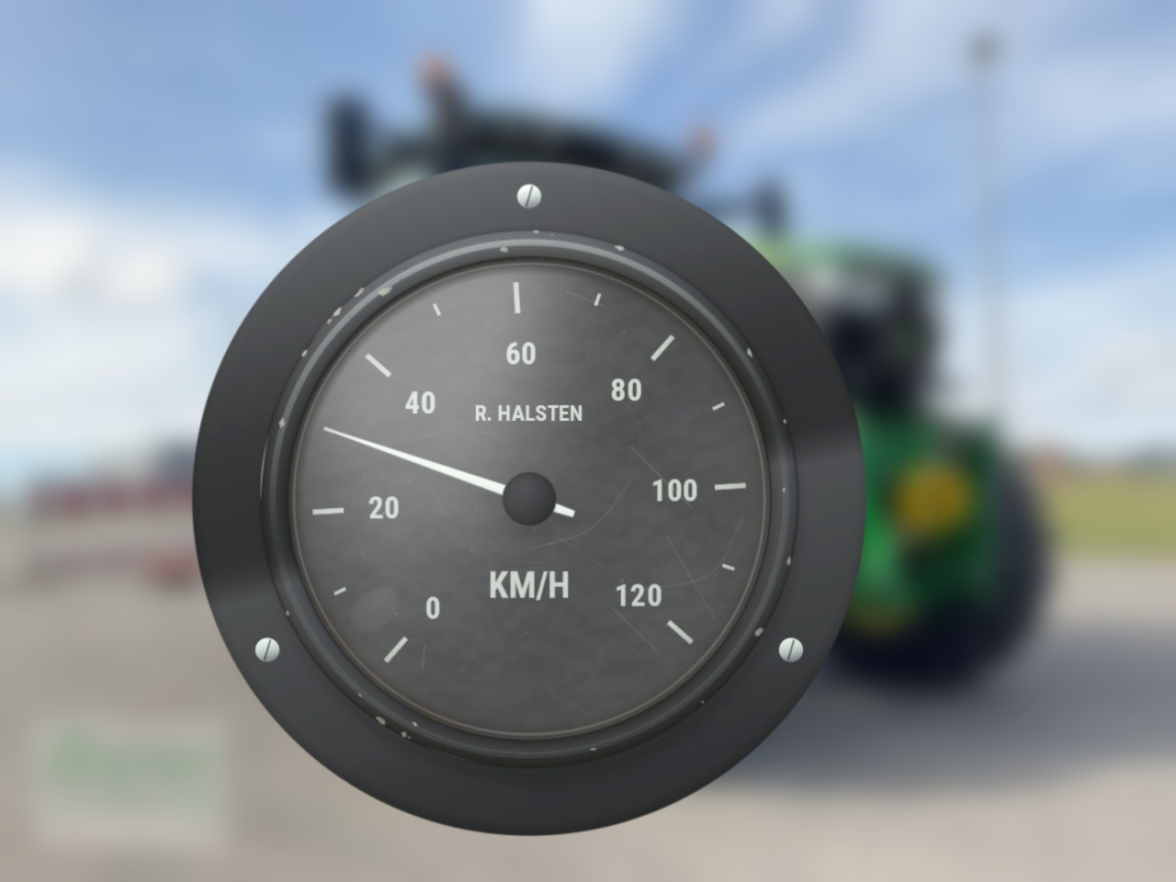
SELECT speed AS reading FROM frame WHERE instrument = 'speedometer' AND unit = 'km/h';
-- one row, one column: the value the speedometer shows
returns 30 km/h
